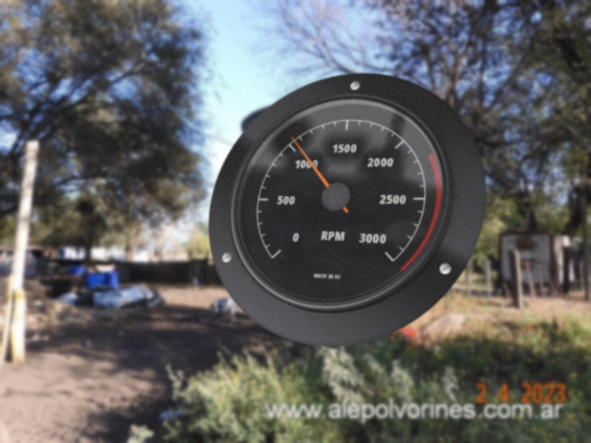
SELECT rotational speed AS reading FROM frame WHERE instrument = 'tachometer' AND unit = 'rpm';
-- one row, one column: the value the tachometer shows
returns 1050 rpm
